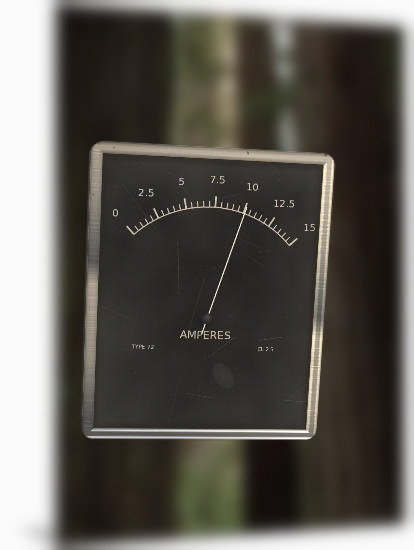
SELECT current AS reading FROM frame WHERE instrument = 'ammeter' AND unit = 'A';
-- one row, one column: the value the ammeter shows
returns 10 A
